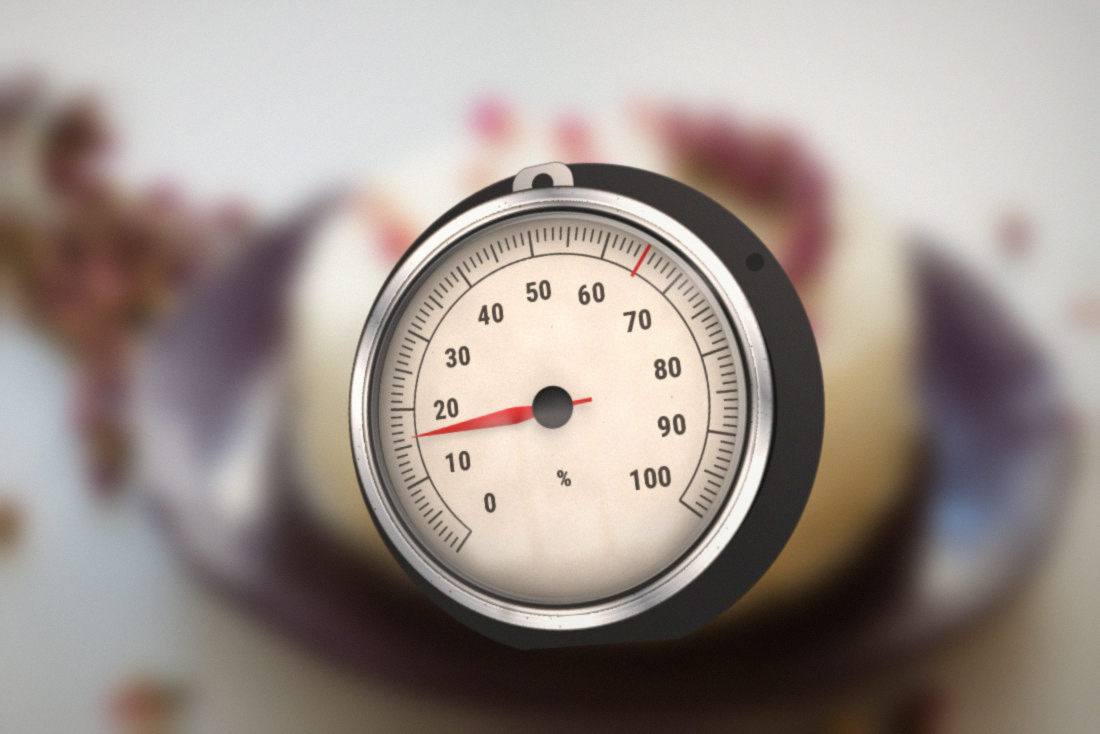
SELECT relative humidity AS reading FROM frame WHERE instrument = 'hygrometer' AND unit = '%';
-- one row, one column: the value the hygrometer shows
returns 16 %
